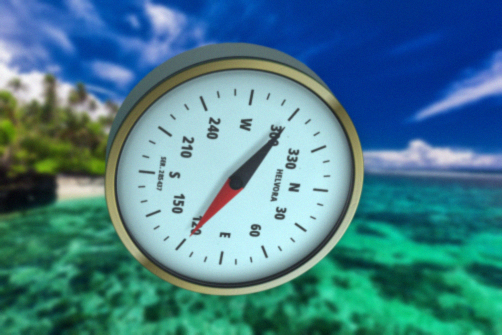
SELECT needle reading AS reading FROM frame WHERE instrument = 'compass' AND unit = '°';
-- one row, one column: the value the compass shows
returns 120 °
